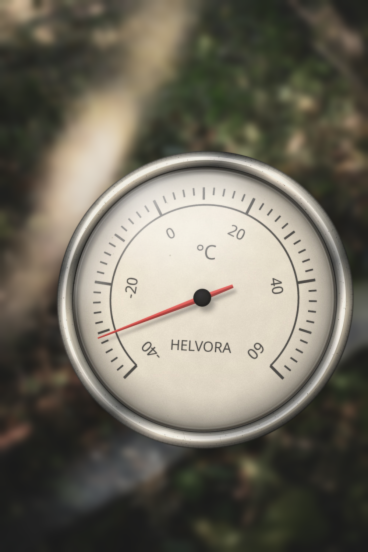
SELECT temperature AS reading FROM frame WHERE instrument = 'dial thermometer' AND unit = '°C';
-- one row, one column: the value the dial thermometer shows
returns -31 °C
